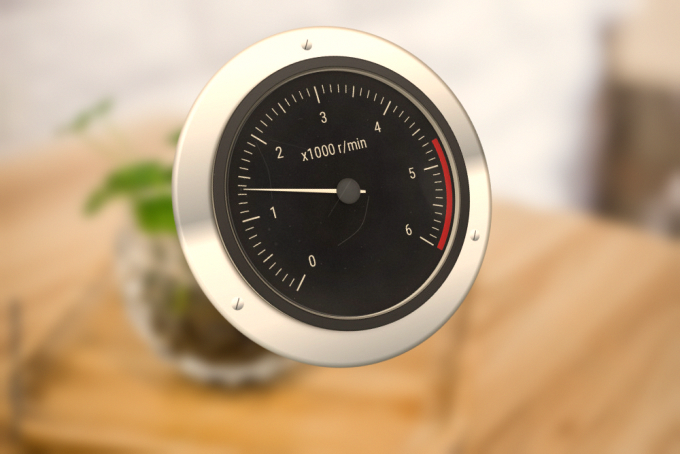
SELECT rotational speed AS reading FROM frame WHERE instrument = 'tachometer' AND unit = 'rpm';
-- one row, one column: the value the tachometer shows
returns 1350 rpm
